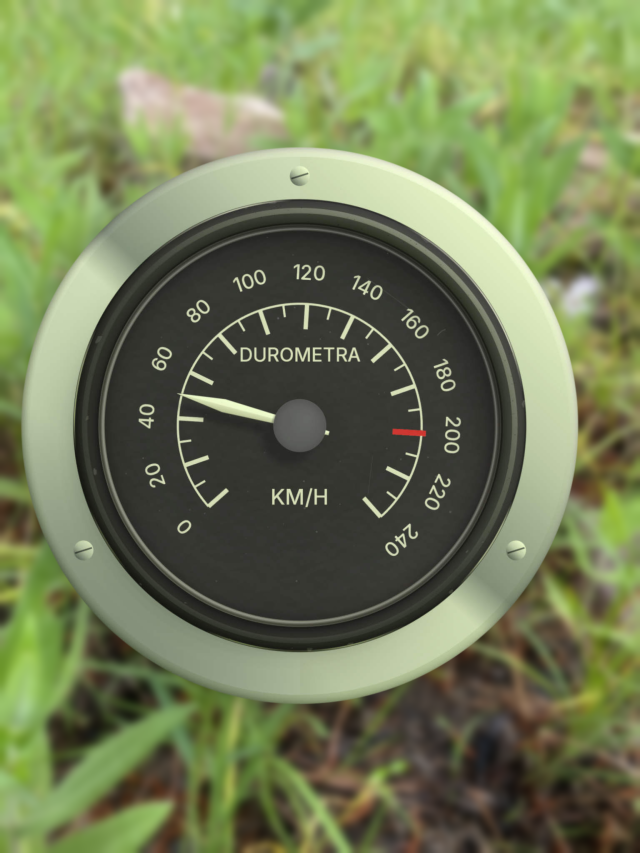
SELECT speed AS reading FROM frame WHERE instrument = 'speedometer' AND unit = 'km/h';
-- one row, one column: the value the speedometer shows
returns 50 km/h
